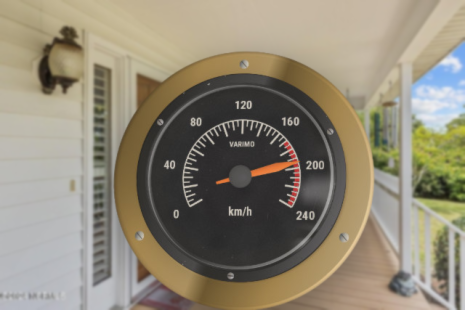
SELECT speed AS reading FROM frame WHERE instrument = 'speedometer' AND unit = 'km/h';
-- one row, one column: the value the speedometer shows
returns 195 km/h
